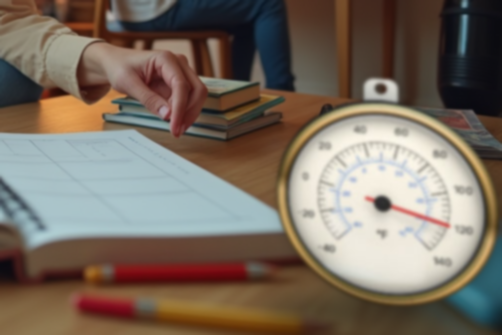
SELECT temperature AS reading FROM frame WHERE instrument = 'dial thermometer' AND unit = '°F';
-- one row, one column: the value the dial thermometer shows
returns 120 °F
